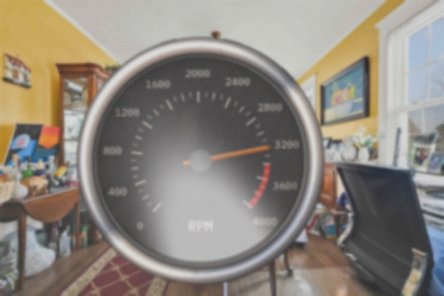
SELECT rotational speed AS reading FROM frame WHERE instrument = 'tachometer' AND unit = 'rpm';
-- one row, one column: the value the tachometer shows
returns 3200 rpm
